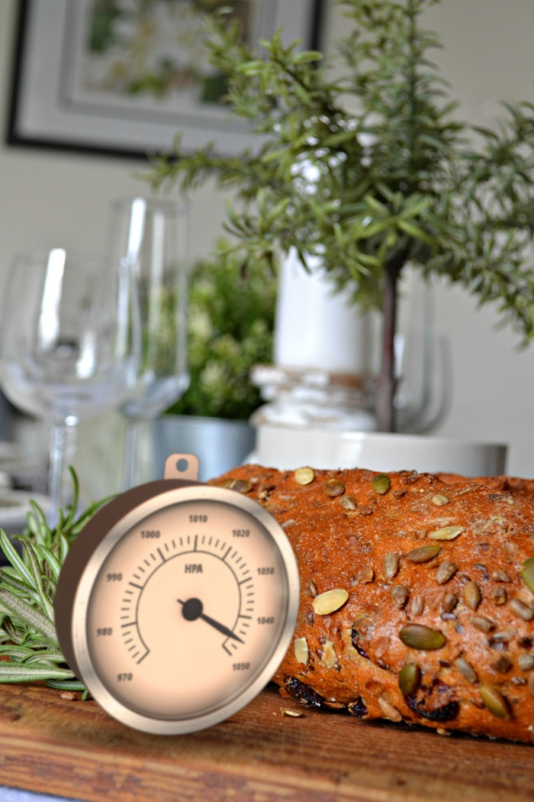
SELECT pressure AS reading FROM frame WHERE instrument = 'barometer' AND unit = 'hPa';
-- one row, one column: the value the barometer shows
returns 1046 hPa
